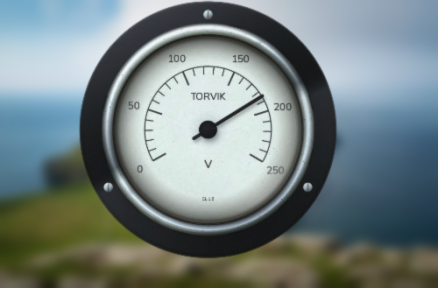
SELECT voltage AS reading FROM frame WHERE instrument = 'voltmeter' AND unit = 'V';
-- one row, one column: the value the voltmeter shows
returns 185 V
